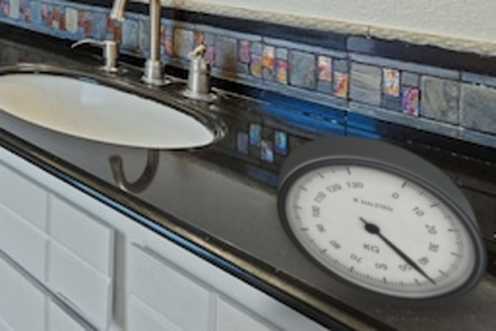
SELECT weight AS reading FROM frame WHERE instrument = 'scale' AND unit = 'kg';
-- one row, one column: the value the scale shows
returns 45 kg
